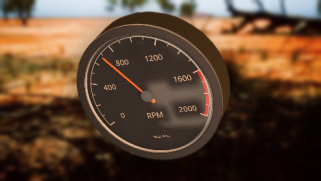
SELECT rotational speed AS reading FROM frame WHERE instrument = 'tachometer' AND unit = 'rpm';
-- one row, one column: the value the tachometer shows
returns 700 rpm
